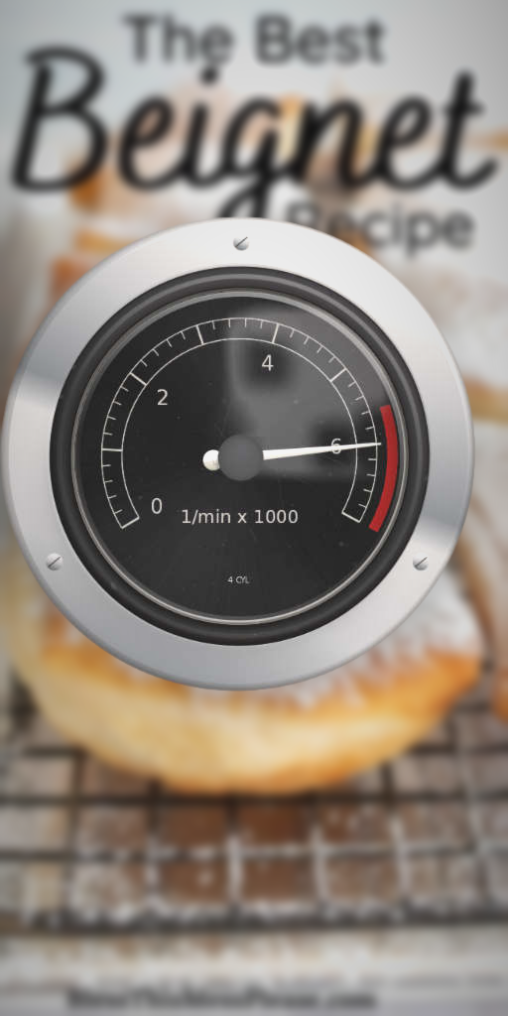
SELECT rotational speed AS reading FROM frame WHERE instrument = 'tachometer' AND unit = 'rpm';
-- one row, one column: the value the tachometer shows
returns 6000 rpm
